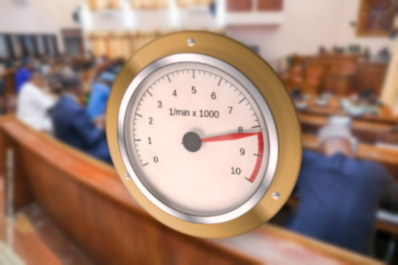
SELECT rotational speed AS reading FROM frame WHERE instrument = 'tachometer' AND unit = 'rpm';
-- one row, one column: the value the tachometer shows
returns 8200 rpm
